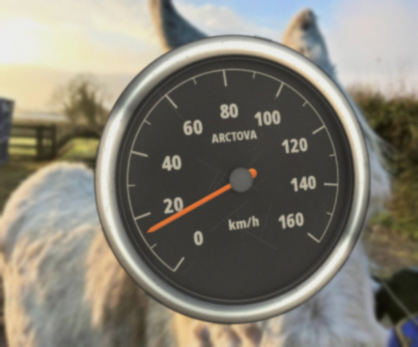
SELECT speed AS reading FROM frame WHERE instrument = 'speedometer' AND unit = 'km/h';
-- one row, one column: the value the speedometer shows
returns 15 km/h
